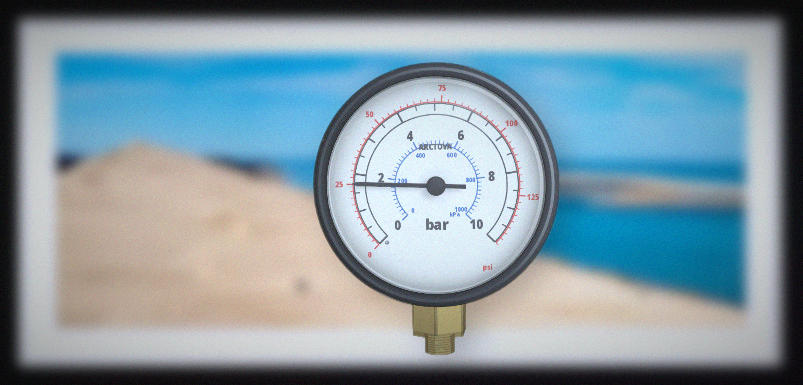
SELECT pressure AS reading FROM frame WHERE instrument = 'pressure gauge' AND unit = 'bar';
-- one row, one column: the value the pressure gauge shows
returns 1.75 bar
